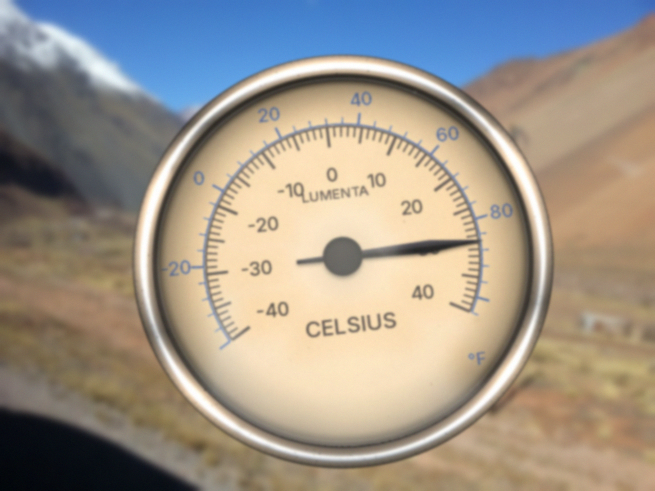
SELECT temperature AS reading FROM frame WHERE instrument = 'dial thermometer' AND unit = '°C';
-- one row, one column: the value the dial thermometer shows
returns 30 °C
